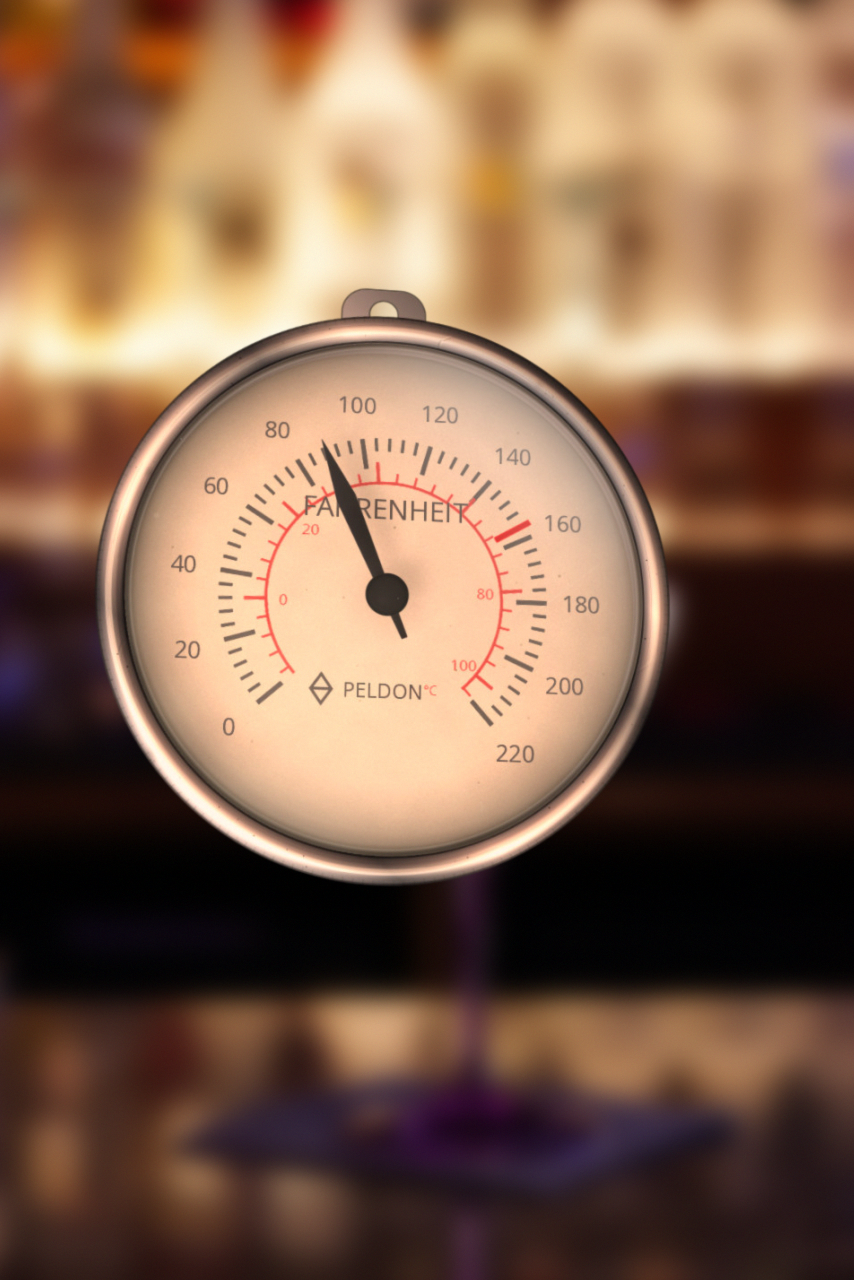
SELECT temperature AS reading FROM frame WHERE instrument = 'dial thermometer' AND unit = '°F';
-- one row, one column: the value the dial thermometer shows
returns 88 °F
